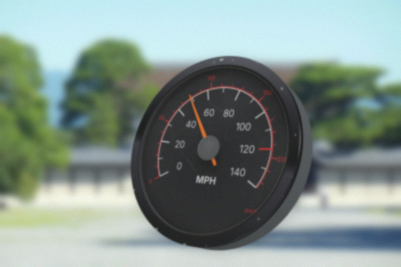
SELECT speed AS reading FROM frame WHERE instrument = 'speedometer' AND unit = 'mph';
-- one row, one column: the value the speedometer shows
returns 50 mph
